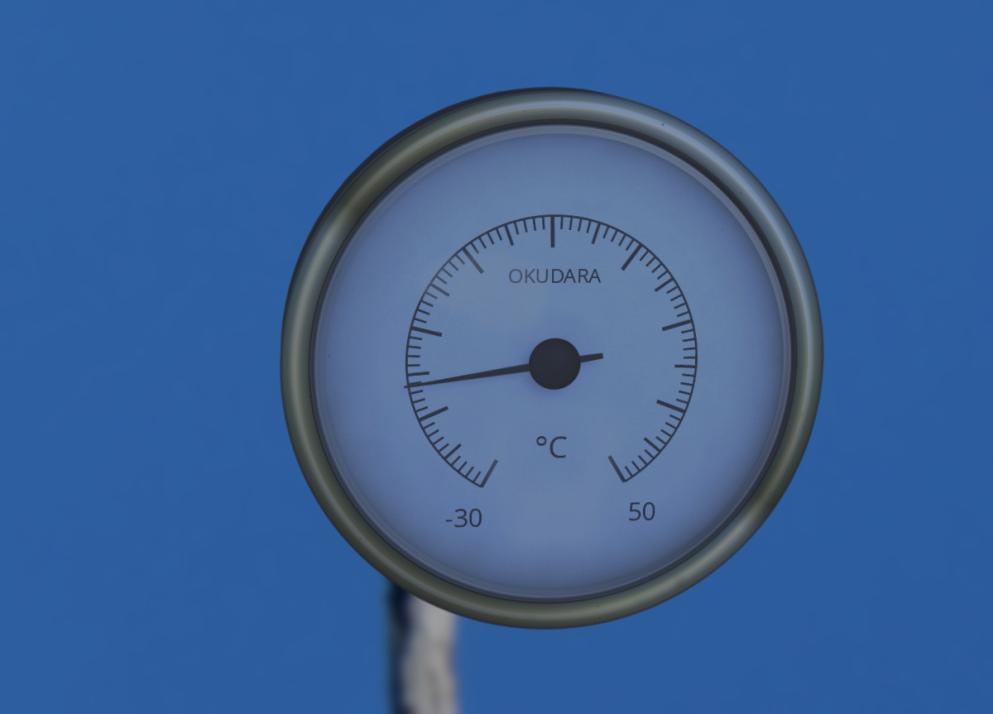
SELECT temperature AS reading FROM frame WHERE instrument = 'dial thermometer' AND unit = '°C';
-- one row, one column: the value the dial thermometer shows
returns -16 °C
